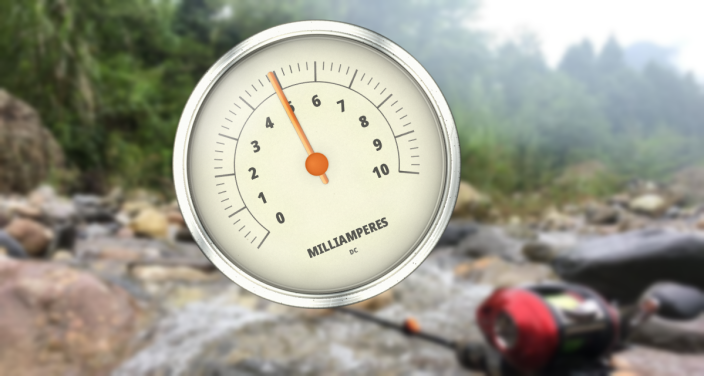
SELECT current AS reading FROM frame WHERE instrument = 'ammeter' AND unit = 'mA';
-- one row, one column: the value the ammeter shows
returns 4.9 mA
